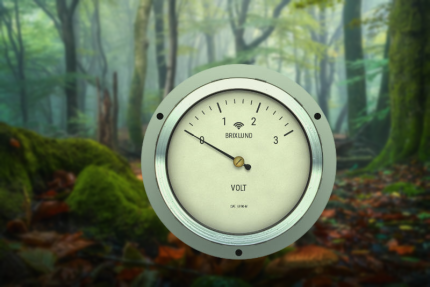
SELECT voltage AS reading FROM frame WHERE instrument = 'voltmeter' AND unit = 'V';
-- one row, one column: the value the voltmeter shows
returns 0 V
